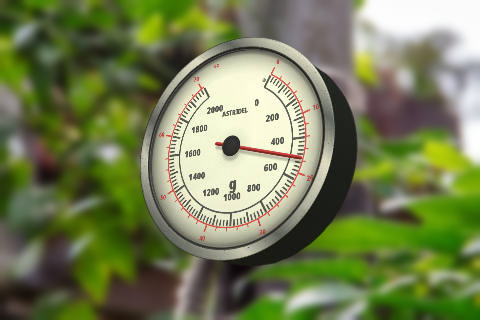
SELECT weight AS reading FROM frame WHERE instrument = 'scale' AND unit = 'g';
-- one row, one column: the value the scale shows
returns 500 g
